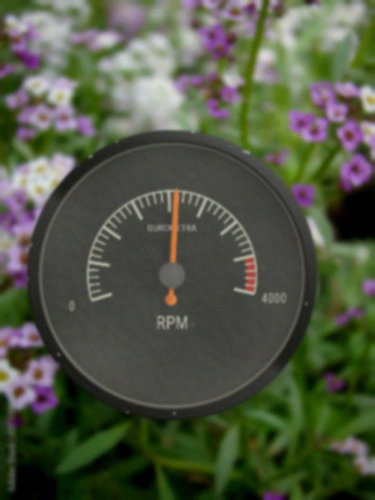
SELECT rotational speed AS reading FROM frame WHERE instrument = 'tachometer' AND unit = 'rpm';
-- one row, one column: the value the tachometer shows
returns 2100 rpm
